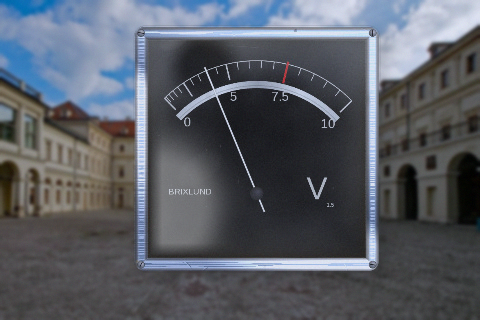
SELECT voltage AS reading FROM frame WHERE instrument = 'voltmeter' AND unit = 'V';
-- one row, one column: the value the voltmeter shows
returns 4 V
